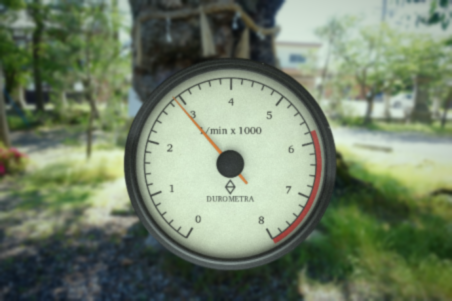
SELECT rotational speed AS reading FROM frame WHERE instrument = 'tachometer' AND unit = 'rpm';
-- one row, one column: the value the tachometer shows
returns 2900 rpm
